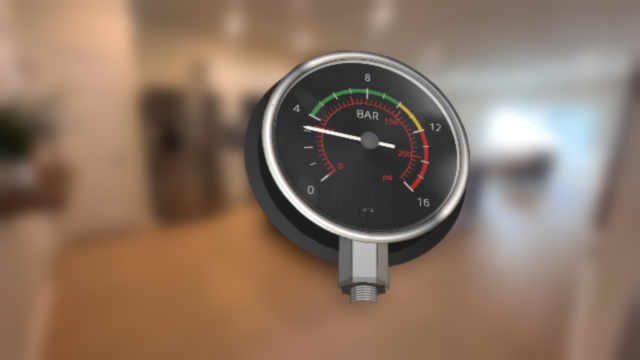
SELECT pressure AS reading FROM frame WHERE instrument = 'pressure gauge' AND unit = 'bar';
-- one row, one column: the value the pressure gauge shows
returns 3 bar
